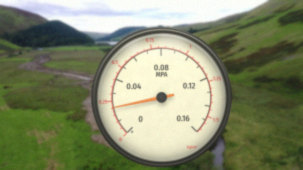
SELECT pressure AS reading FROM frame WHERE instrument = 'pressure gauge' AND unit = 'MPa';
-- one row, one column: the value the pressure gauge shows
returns 0.02 MPa
